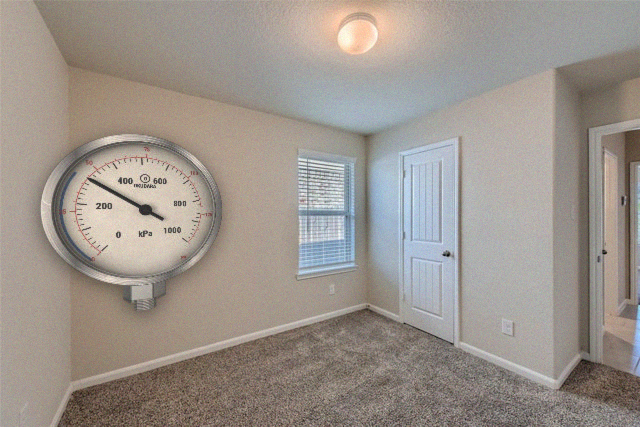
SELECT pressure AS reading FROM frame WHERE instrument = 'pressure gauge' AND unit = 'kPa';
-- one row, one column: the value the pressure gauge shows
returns 300 kPa
